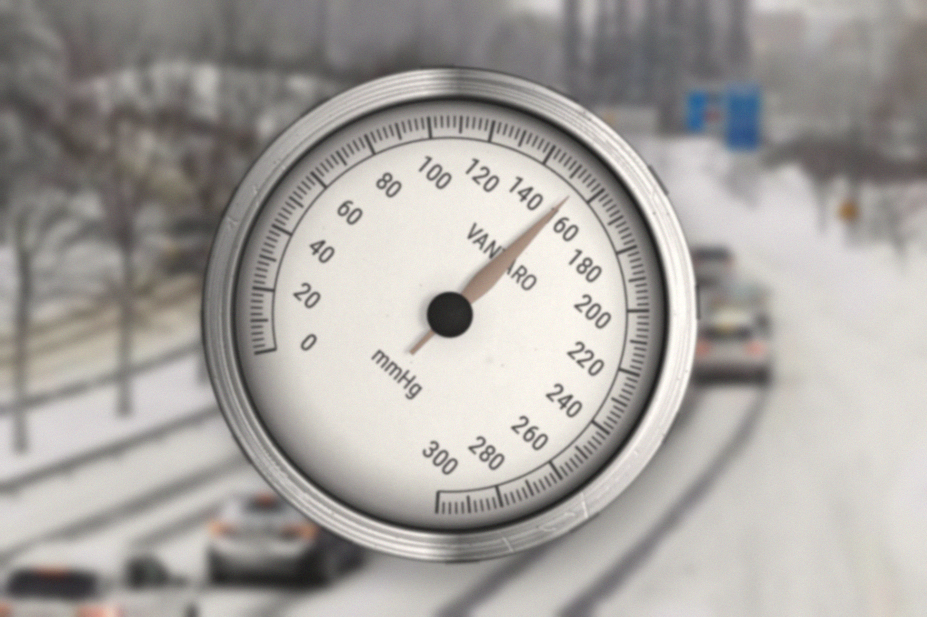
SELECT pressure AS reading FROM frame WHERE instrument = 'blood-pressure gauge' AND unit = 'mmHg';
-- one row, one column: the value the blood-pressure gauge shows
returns 154 mmHg
